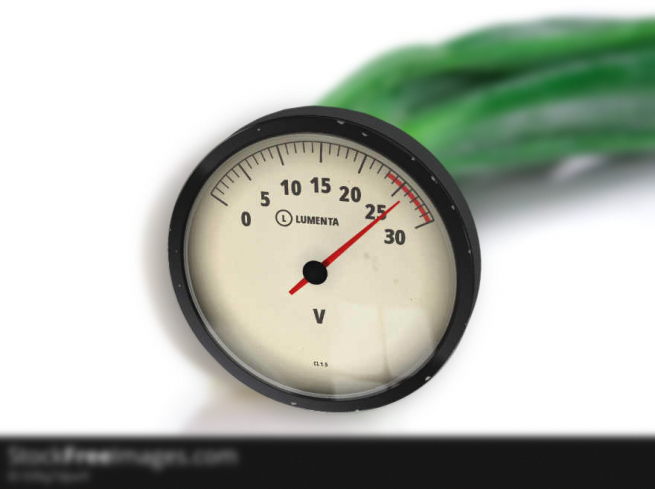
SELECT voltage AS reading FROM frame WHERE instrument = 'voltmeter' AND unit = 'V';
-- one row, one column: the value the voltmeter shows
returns 26 V
